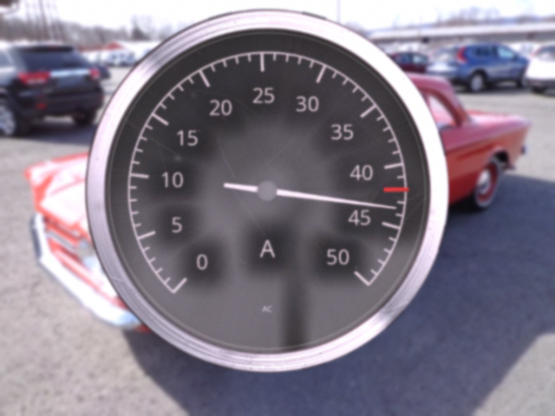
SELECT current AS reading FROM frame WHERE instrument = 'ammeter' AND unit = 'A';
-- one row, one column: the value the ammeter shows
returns 43.5 A
